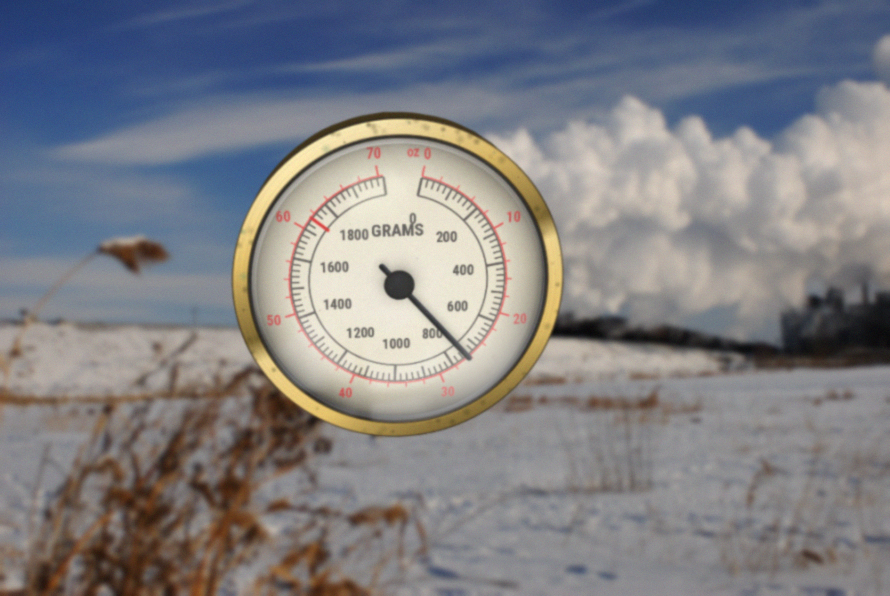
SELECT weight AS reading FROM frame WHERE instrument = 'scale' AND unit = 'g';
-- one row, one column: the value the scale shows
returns 740 g
